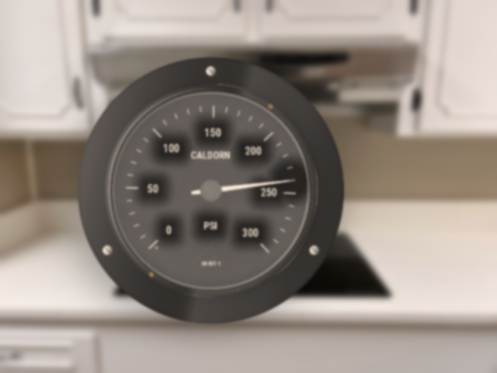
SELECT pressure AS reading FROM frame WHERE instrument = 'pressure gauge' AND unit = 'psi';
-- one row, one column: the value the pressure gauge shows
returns 240 psi
